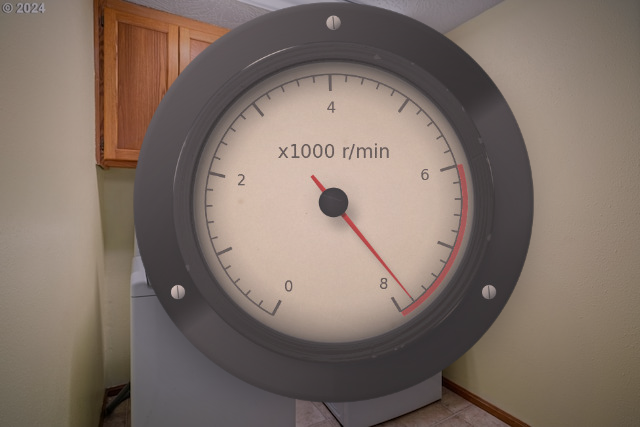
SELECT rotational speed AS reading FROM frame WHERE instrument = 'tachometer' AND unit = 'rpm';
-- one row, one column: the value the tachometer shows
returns 7800 rpm
